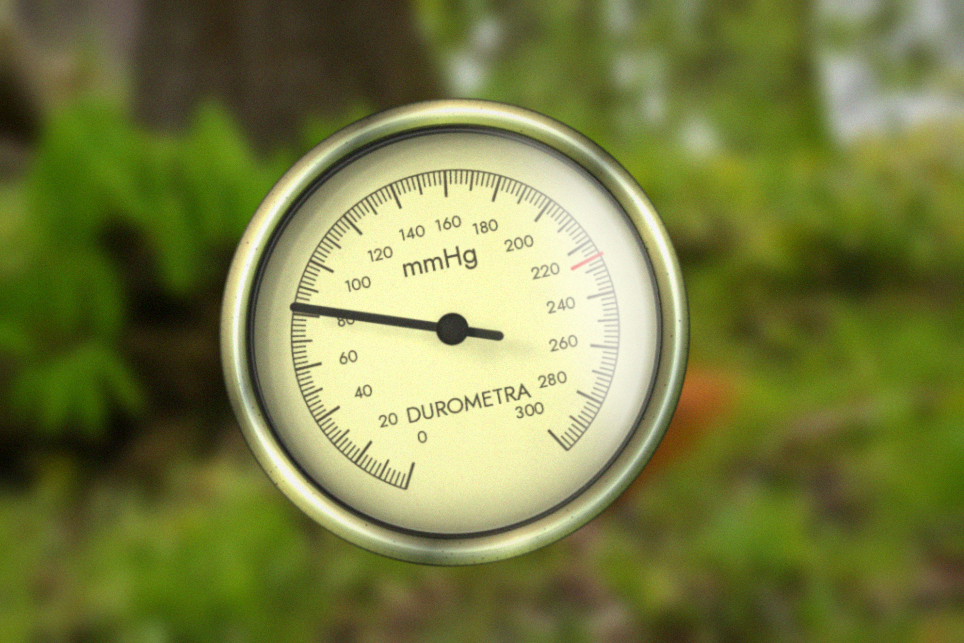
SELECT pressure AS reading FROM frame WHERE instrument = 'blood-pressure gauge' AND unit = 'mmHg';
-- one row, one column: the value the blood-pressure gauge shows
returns 82 mmHg
